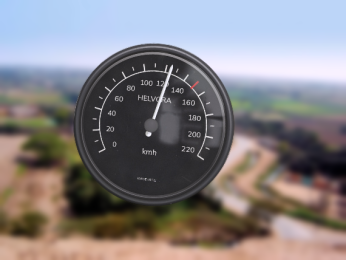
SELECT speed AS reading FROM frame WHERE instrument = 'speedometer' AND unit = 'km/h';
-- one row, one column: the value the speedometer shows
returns 125 km/h
